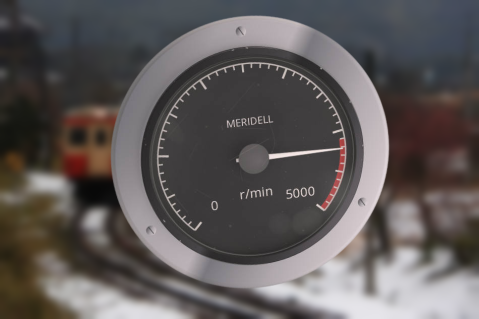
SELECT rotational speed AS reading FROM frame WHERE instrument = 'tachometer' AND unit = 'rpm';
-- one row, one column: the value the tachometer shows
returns 4200 rpm
